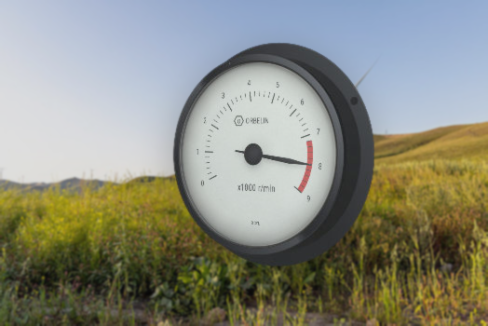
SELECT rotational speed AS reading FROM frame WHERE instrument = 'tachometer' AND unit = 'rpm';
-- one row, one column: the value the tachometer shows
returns 8000 rpm
